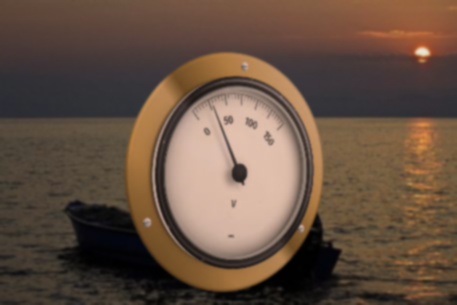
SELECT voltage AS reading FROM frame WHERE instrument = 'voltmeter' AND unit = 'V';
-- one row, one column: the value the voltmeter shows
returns 25 V
